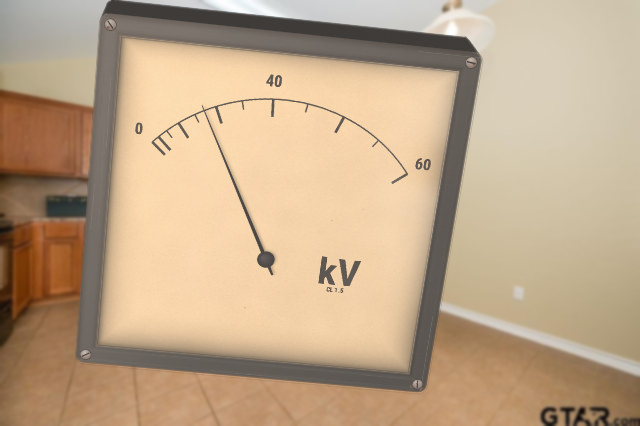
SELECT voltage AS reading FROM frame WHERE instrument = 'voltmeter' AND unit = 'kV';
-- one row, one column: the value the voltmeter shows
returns 27.5 kV
